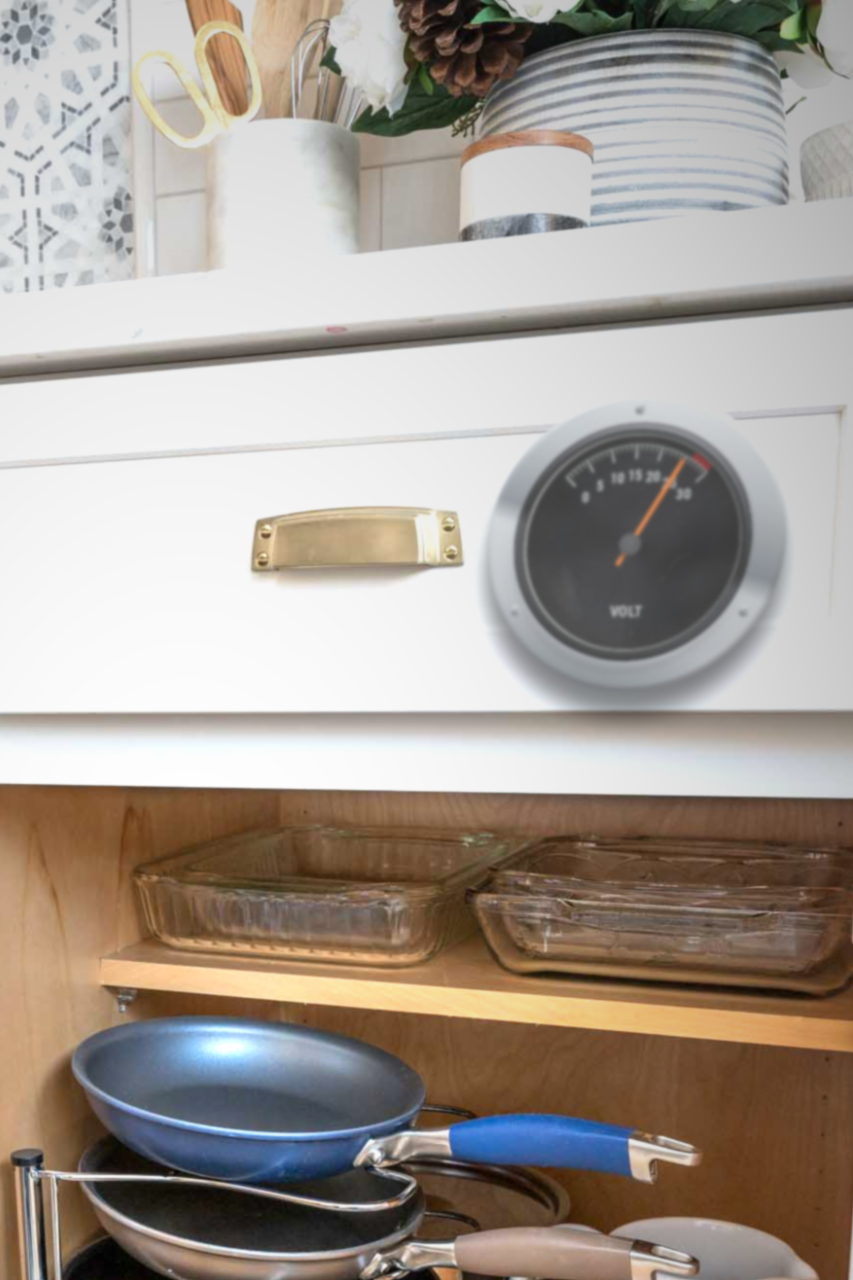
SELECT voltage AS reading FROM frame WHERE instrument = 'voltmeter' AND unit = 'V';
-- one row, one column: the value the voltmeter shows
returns 25 V
